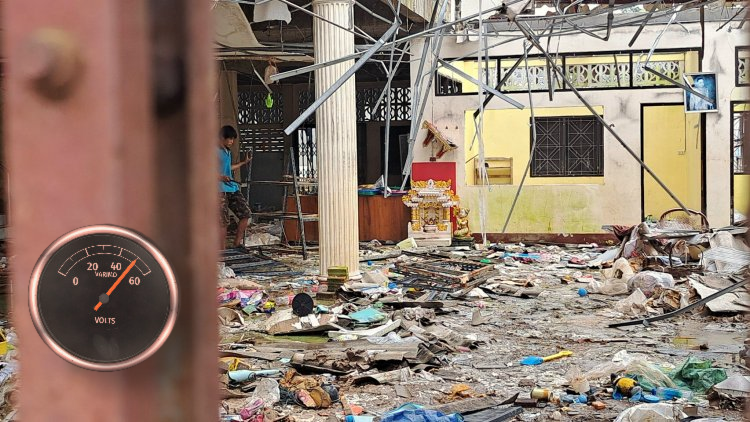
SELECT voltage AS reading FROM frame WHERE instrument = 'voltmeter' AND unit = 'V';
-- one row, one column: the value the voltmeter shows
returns 50 V
